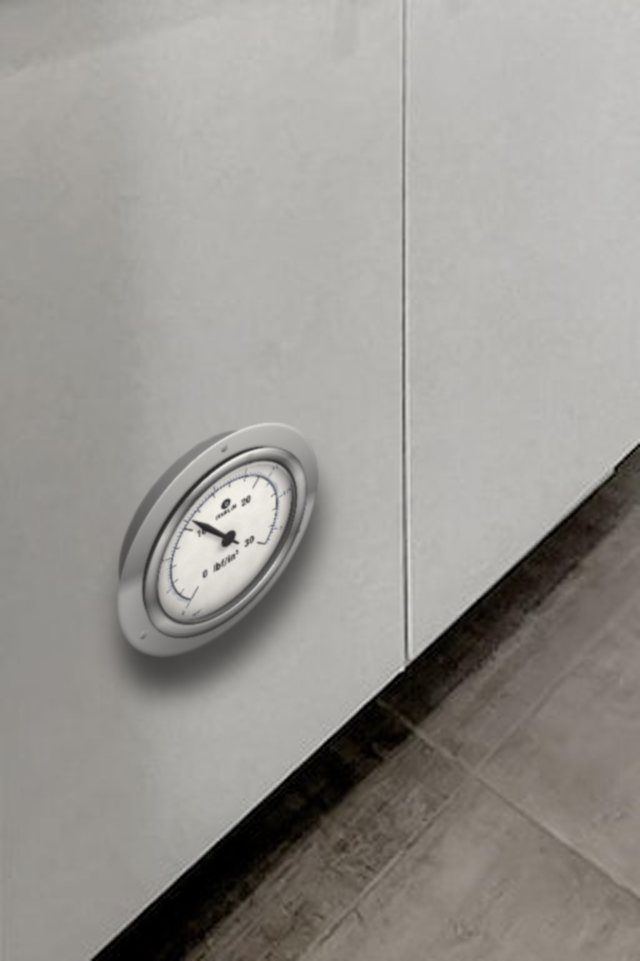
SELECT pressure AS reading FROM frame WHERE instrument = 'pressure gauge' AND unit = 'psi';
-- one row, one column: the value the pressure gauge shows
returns 11 psi
